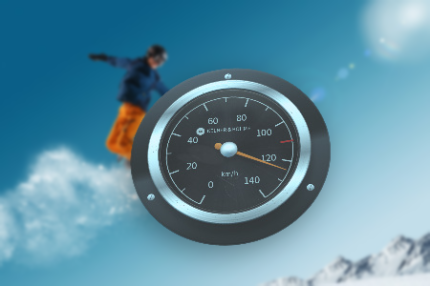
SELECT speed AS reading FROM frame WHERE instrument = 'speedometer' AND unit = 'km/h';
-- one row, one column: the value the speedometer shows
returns 125 km/h
